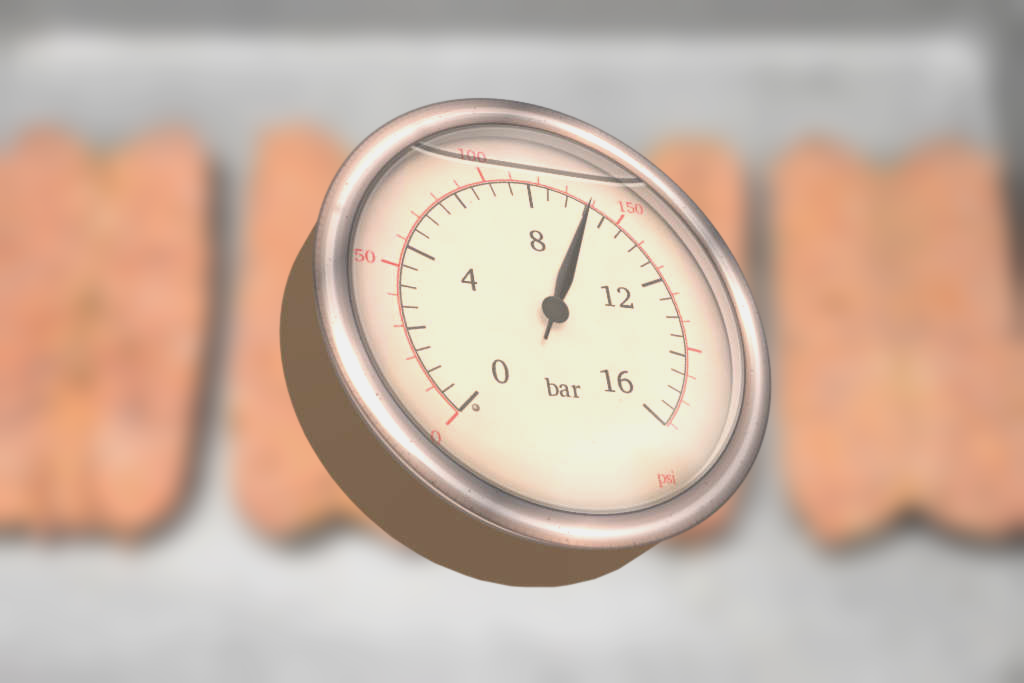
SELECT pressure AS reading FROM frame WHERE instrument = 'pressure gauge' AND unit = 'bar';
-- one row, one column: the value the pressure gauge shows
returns 9.5 bar
